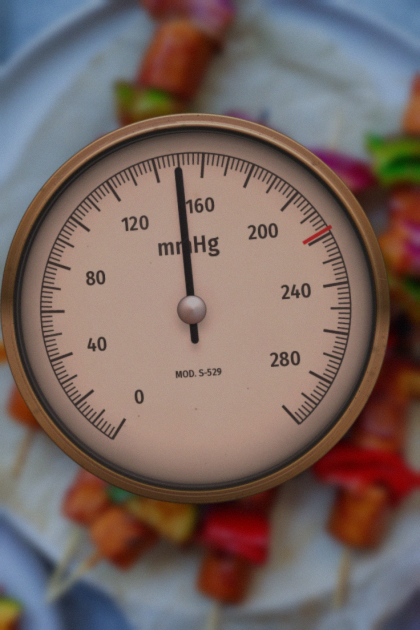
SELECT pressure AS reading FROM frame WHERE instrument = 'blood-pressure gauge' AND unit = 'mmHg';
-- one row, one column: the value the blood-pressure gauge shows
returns 150 mmHg
